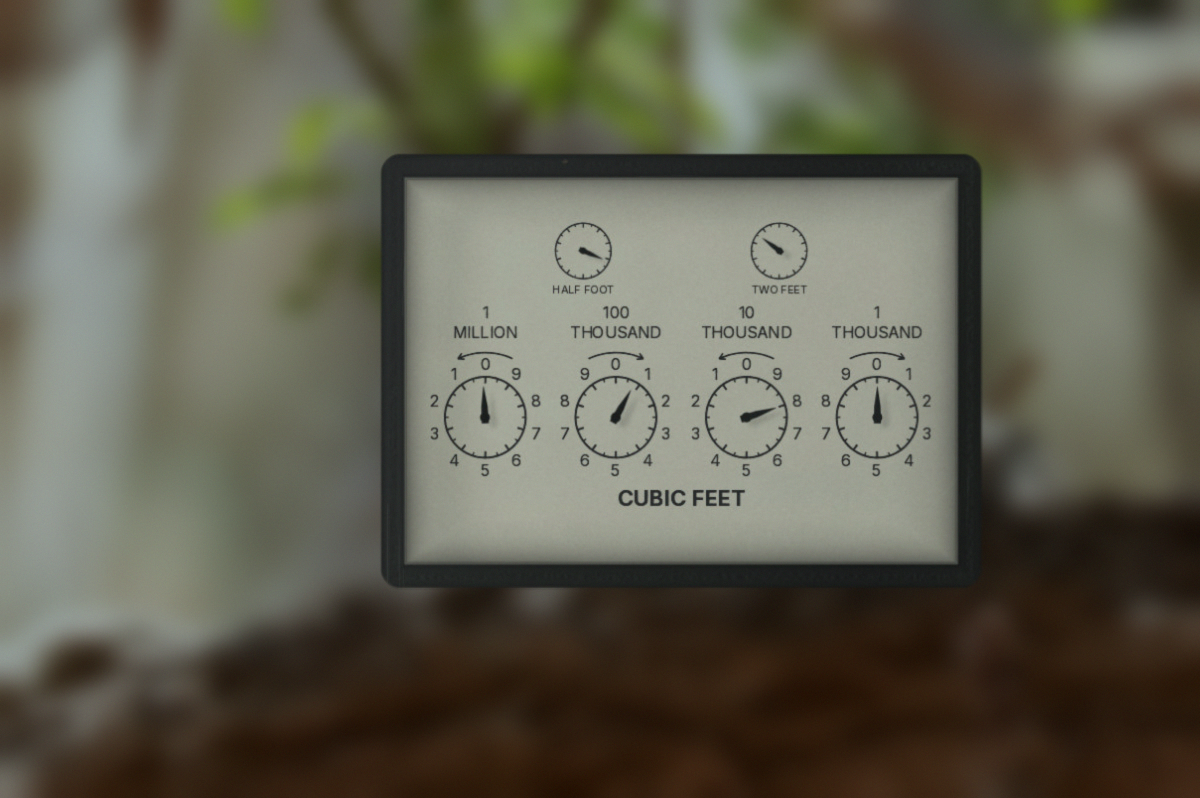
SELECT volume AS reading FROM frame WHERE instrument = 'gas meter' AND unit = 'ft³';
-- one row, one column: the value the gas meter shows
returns 8000 ft³
